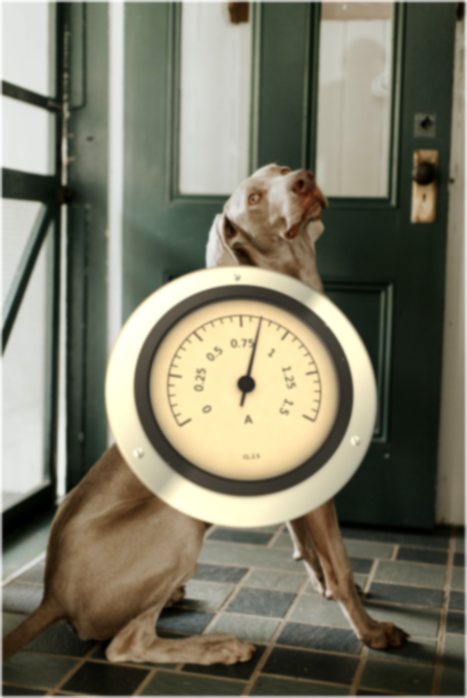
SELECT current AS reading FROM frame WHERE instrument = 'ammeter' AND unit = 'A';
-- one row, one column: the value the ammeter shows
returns 0.85 A
